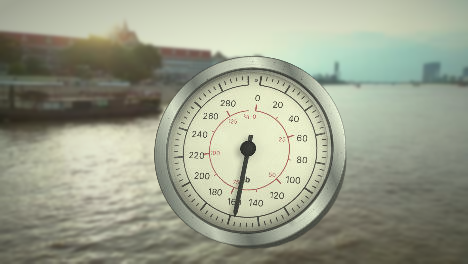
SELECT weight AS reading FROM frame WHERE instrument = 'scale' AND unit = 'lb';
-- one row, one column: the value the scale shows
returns 156 lb
